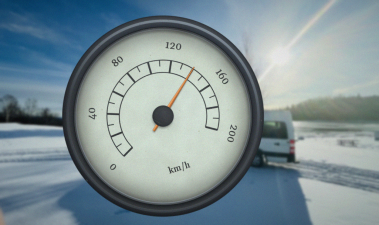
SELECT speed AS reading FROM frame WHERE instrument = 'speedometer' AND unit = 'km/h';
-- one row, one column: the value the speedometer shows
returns 140 km/h
